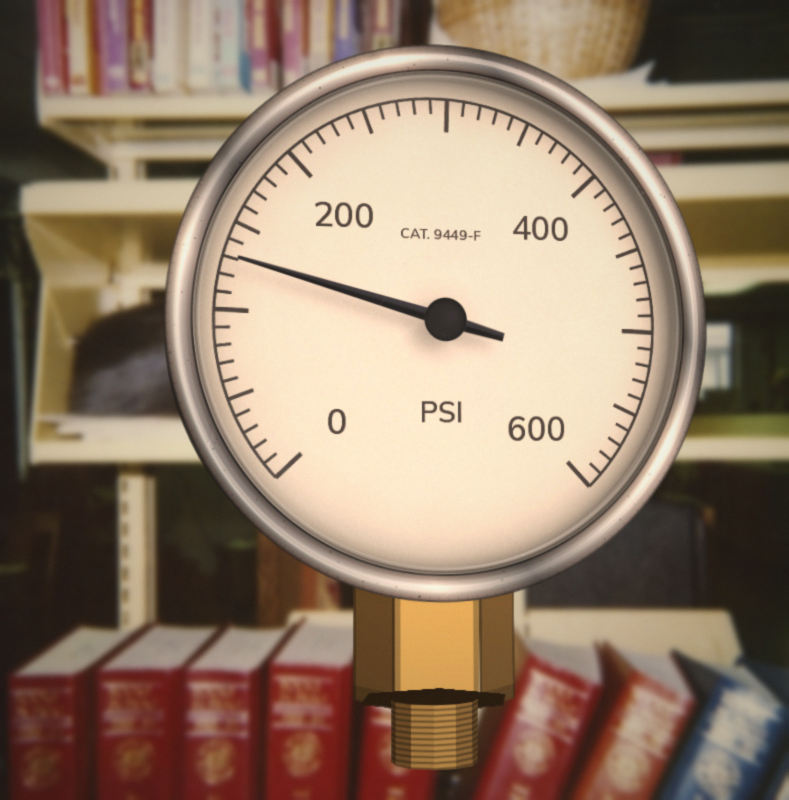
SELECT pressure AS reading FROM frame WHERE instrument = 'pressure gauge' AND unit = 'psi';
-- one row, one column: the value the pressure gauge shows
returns 130 psi
